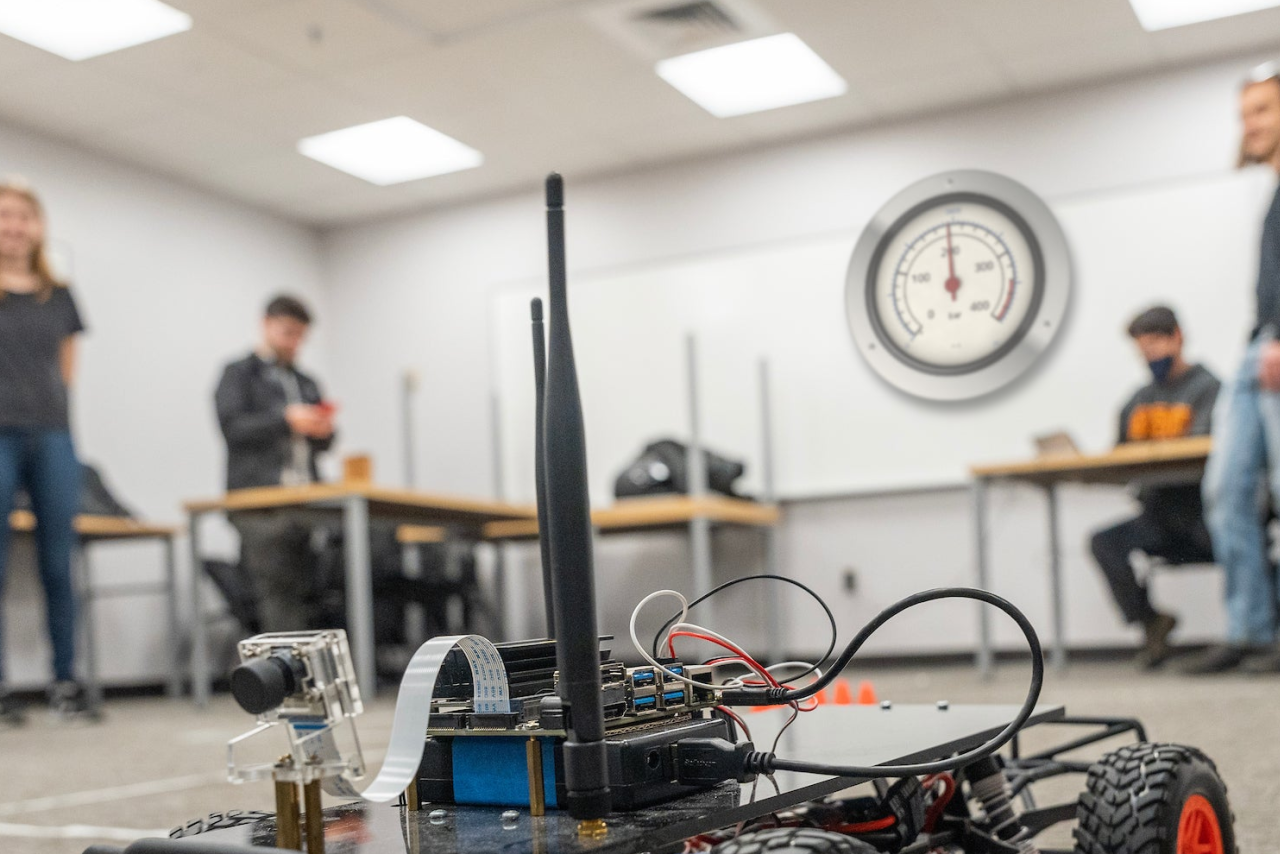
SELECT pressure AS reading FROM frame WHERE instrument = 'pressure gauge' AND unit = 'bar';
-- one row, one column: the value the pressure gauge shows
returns 200 bar
